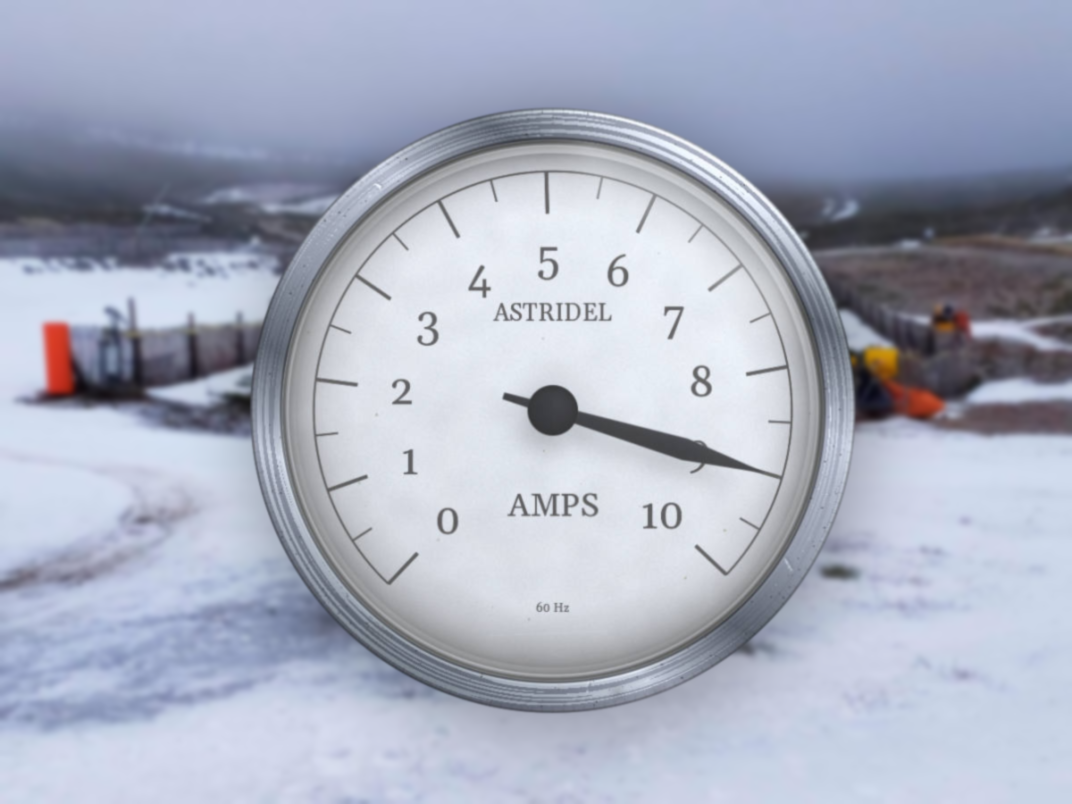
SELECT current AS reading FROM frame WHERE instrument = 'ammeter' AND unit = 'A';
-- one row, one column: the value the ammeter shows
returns 9 A
